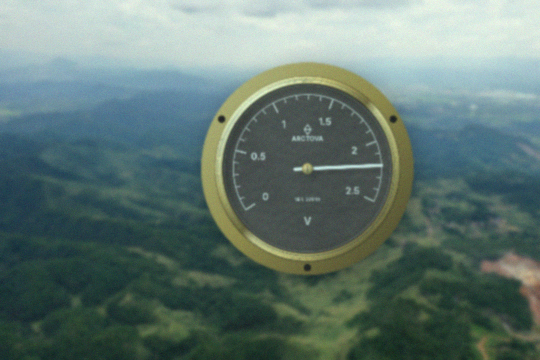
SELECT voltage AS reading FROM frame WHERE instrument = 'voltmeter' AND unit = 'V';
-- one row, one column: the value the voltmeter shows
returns 2.2 V
